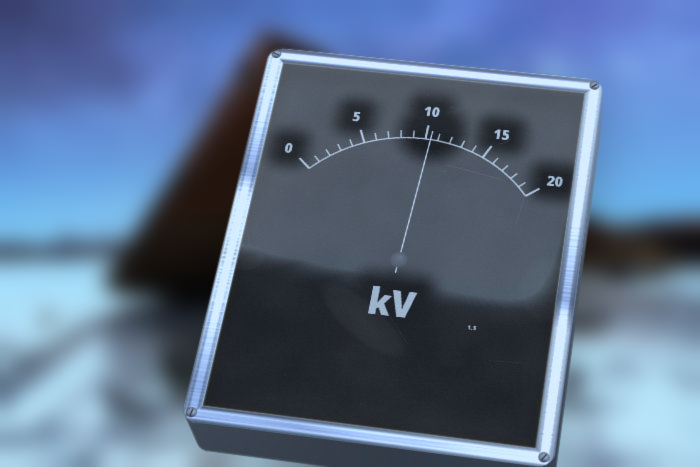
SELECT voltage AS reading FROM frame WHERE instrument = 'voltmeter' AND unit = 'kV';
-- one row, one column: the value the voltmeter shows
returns 10.5 kV
